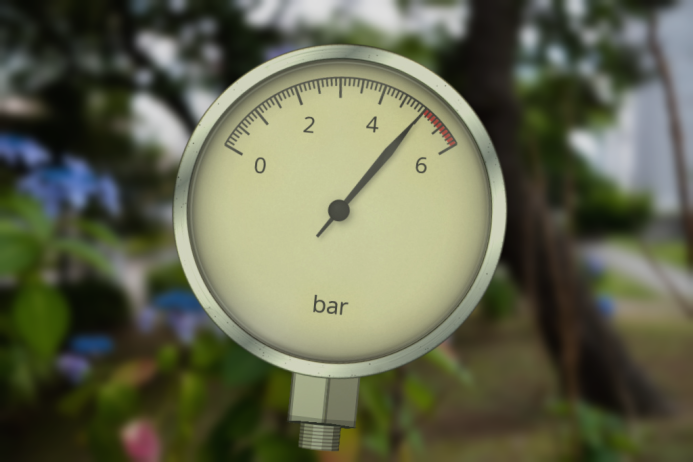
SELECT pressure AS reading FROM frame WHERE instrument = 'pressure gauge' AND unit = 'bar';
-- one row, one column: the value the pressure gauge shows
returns 5 bar
